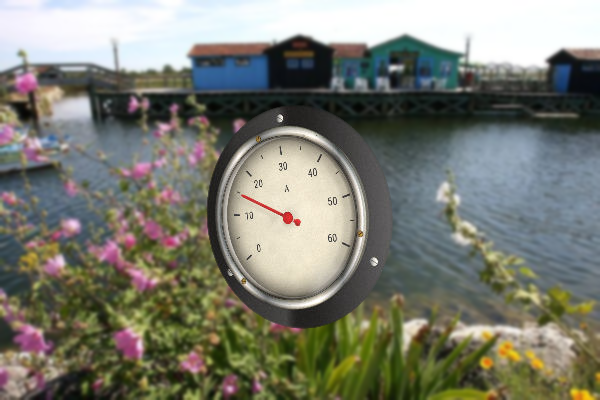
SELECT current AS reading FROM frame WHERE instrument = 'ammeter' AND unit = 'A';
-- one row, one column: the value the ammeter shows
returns 15 A
